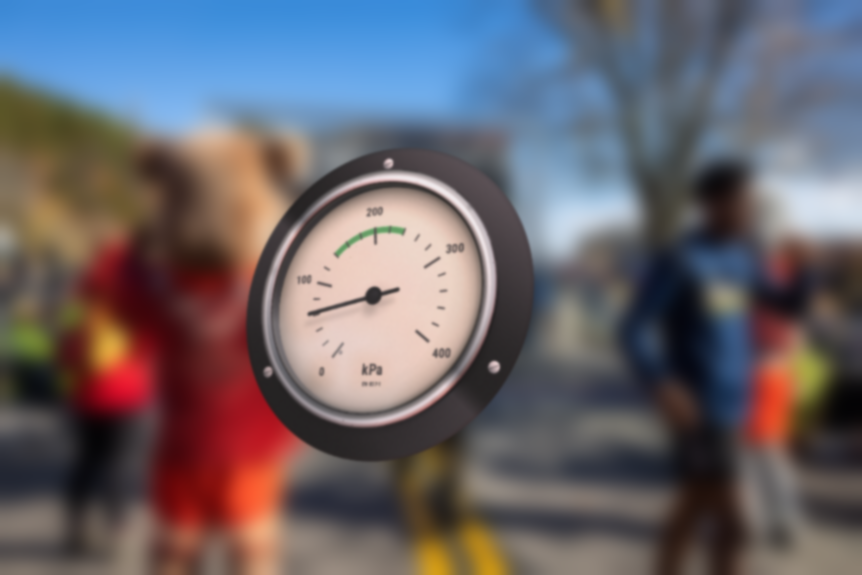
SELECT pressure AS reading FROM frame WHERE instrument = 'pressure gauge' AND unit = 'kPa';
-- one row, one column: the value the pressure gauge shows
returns 60 kPa
